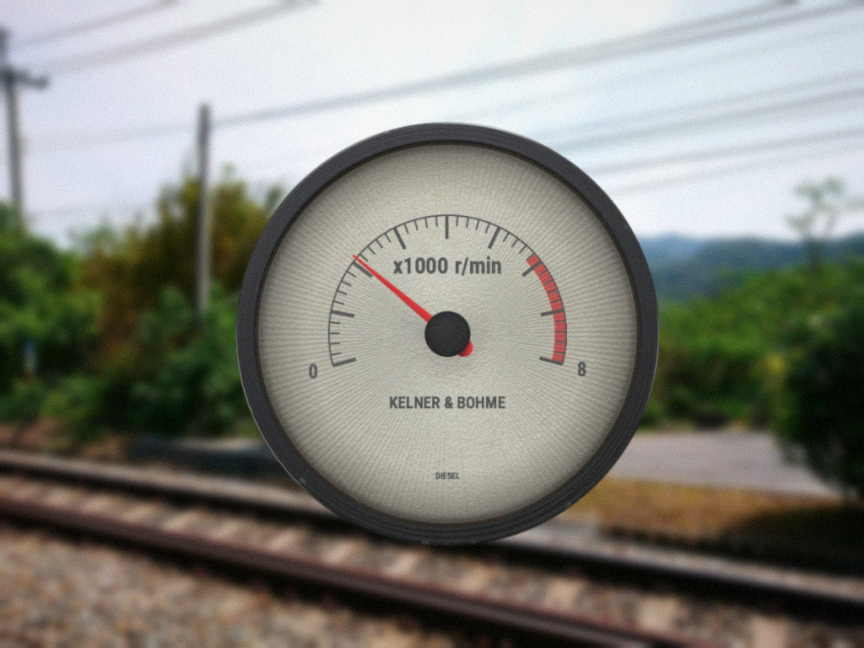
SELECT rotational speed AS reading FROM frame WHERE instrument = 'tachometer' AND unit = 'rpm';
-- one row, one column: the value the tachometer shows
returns 2100 rpm
